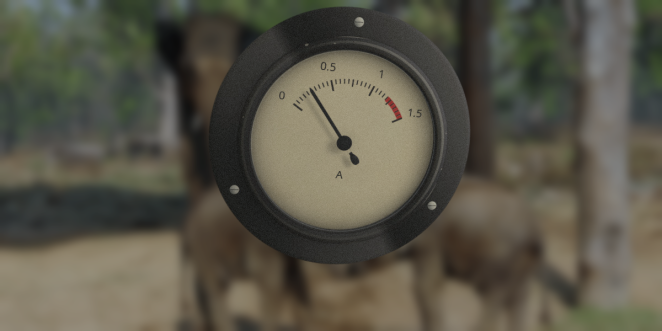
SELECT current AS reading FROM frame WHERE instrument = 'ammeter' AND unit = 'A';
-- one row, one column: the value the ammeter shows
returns 0.25 A
